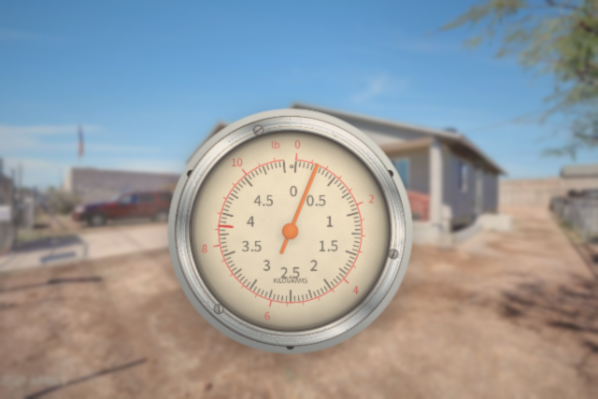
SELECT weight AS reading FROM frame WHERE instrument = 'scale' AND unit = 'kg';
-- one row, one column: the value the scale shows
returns 0.25 kg
